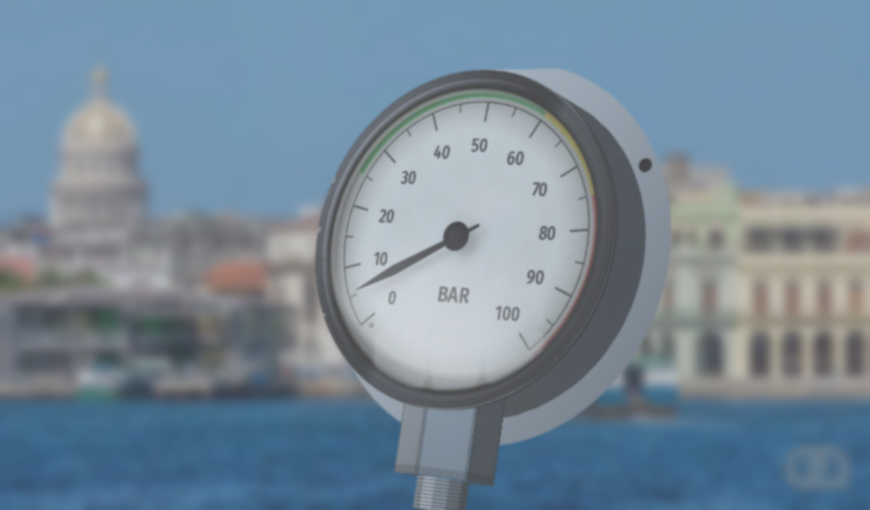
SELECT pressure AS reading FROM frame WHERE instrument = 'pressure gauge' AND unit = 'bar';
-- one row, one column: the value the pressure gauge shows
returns 5 bar
